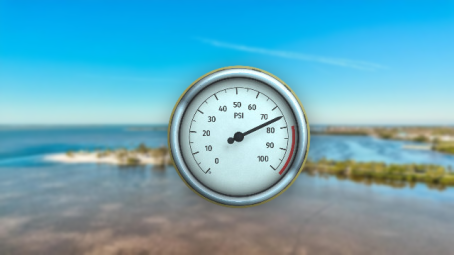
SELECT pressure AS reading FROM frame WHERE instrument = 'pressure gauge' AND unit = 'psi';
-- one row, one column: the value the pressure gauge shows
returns 75 psi
